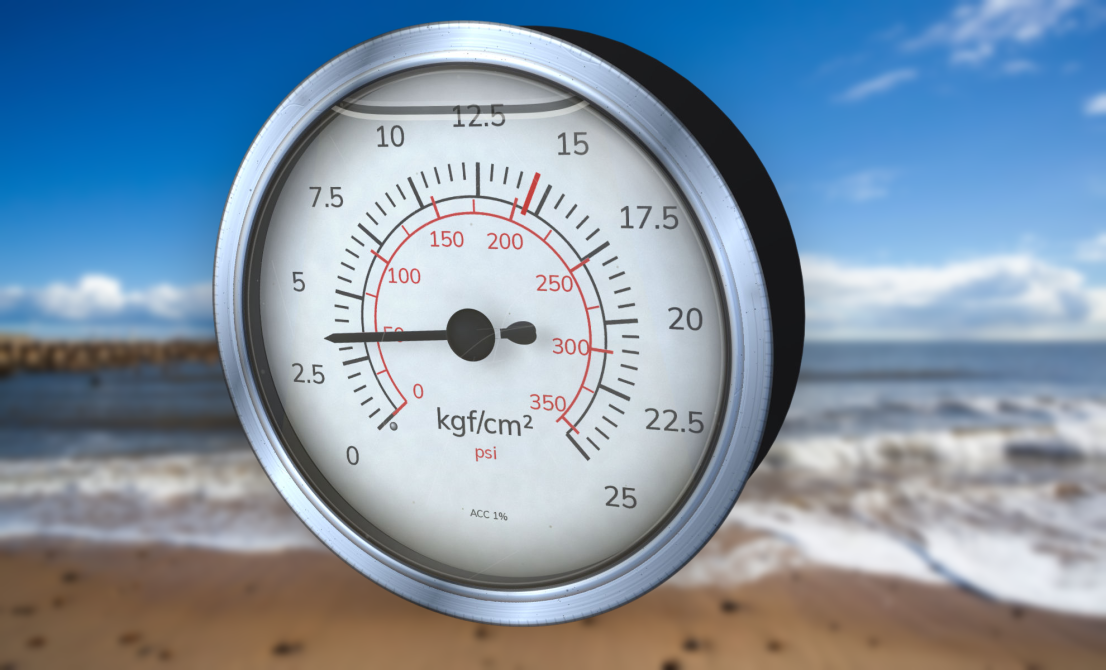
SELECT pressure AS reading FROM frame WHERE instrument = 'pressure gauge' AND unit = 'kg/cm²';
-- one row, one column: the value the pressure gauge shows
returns 3.5 kg/cm²
